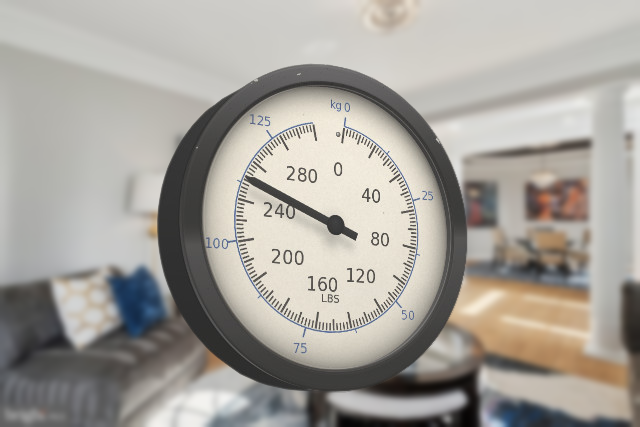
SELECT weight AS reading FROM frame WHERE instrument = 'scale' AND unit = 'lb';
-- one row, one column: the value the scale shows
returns 250 lb
